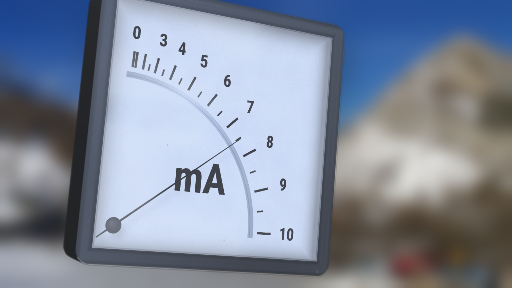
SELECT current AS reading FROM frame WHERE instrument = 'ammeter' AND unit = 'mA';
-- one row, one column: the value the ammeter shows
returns 7.5 mA
